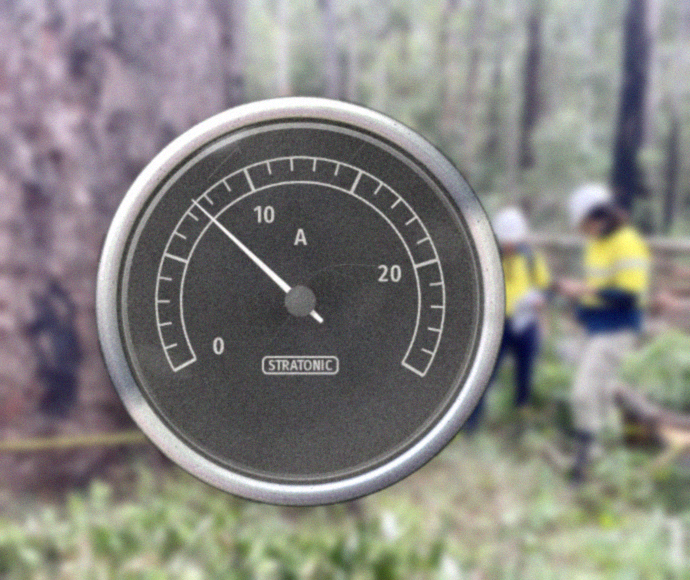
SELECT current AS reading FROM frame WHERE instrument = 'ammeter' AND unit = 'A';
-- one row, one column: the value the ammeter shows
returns 7.5 A
